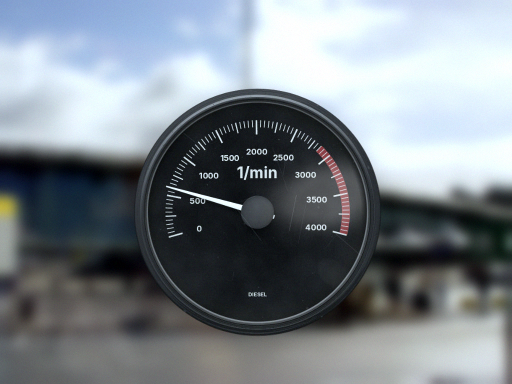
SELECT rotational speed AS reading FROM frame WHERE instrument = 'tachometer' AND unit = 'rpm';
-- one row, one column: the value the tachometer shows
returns 600 rpm
